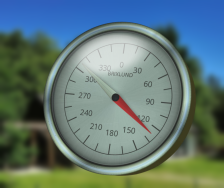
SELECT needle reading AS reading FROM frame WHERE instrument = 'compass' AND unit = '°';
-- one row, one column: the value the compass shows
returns 127.5 °
